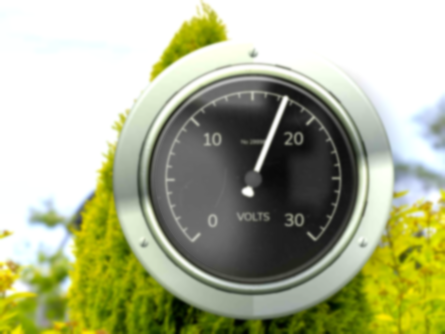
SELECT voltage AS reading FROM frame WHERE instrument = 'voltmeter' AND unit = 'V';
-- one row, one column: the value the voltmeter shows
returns 17.5 V
